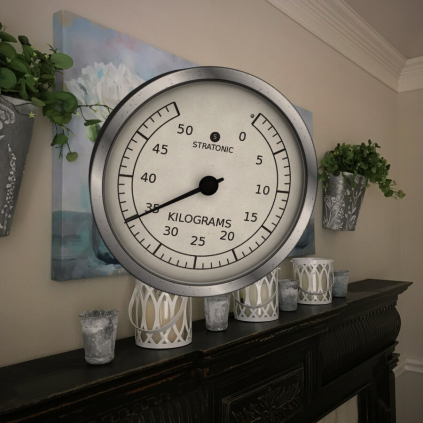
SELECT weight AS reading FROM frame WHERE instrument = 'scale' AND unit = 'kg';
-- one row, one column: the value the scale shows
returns 35 kg
